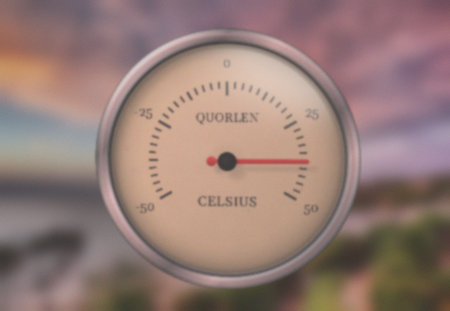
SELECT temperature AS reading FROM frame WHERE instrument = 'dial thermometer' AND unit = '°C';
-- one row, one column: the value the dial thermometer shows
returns 37.5 °C
